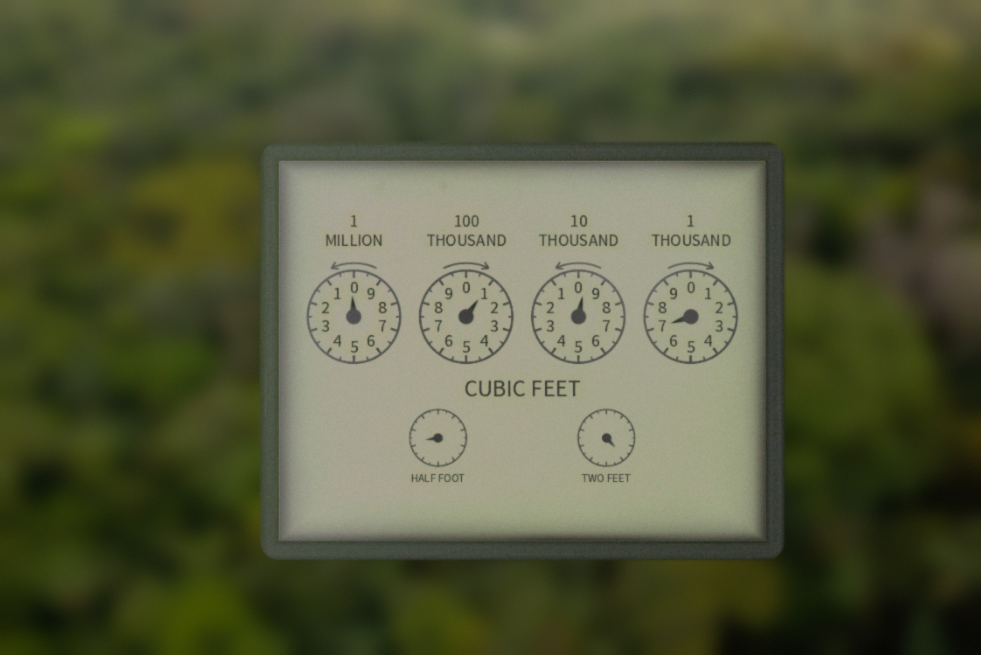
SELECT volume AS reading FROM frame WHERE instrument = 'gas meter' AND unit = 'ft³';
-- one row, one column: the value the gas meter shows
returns 9700 ft³
